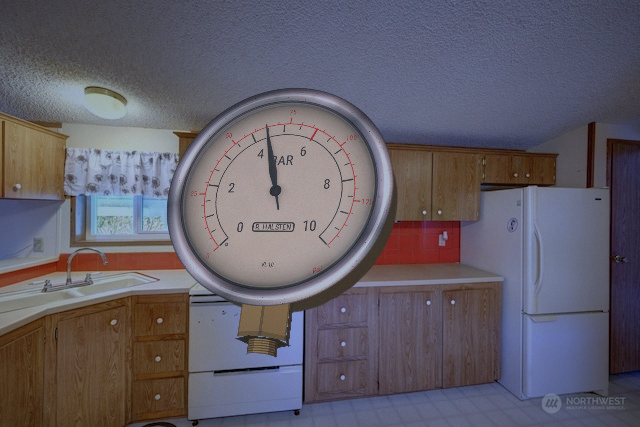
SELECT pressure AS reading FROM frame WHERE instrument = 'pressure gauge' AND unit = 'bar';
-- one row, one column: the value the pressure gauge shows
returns 4.5 bar
